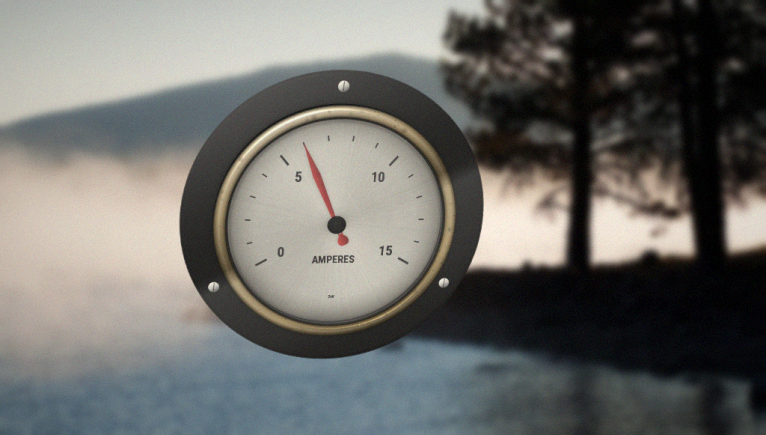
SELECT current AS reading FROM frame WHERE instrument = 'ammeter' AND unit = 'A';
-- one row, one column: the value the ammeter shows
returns 6 A
